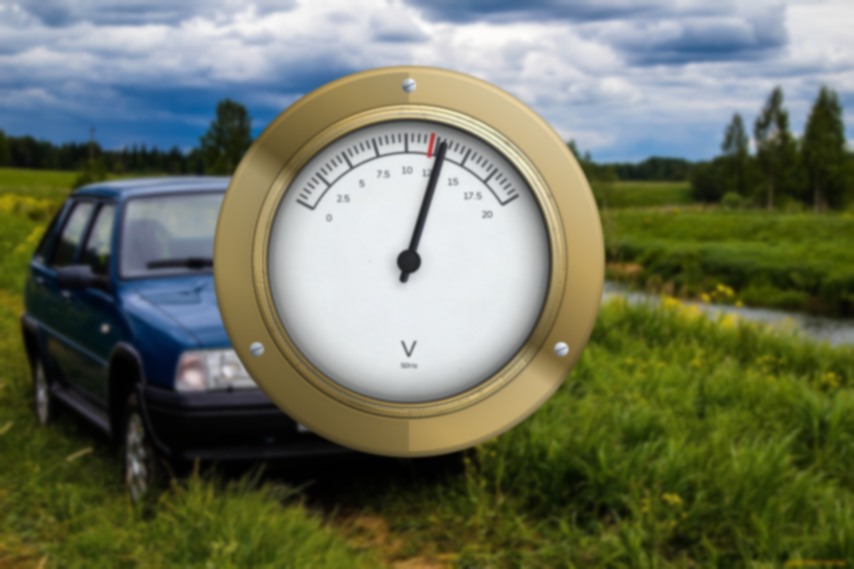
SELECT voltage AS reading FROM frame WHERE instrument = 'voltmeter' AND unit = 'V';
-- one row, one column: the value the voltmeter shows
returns 13 V
